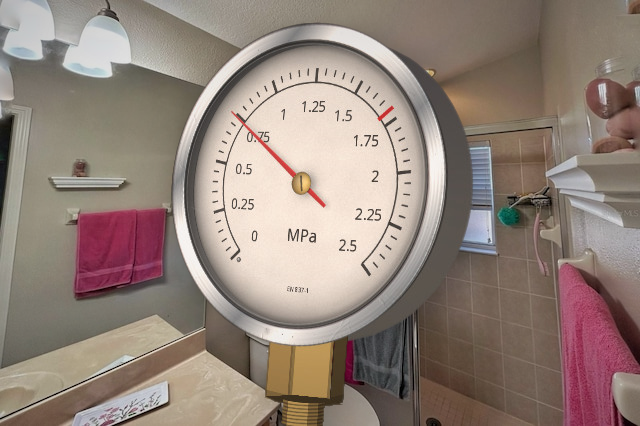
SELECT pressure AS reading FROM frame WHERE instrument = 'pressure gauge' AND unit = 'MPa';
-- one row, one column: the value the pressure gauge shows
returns 0.75 MPa
